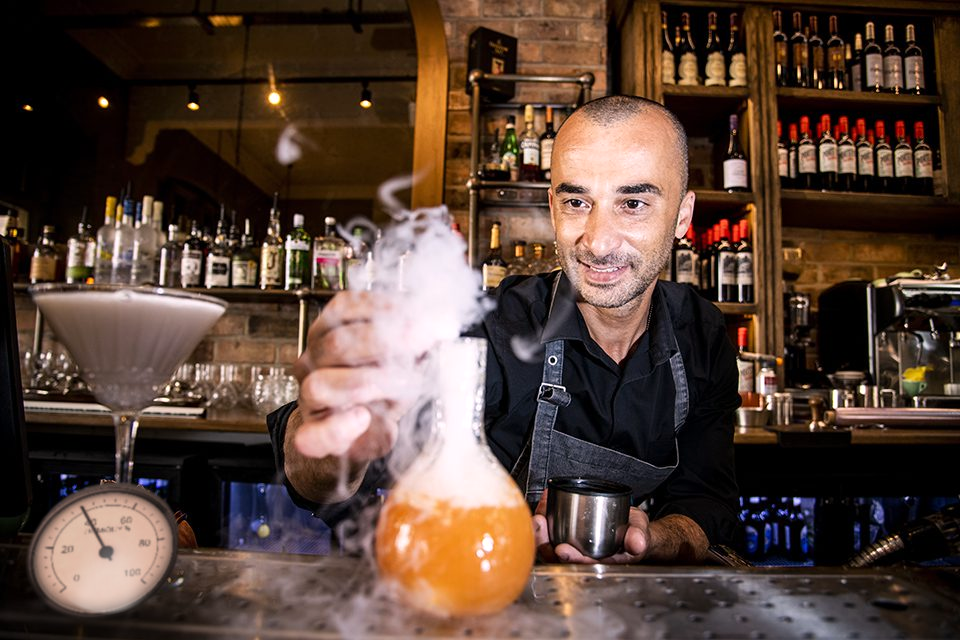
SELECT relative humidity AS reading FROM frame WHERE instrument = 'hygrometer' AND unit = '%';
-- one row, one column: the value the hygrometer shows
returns 40 %
